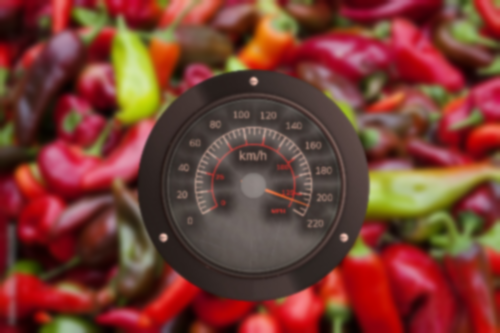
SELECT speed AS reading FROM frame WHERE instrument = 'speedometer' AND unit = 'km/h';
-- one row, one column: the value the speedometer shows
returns 210 km/h
